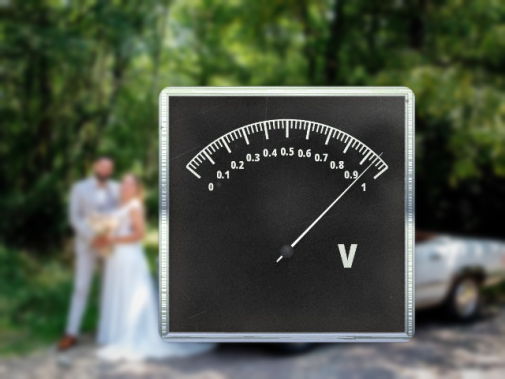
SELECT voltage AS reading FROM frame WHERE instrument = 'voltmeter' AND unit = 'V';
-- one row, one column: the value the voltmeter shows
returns 0.94 V
